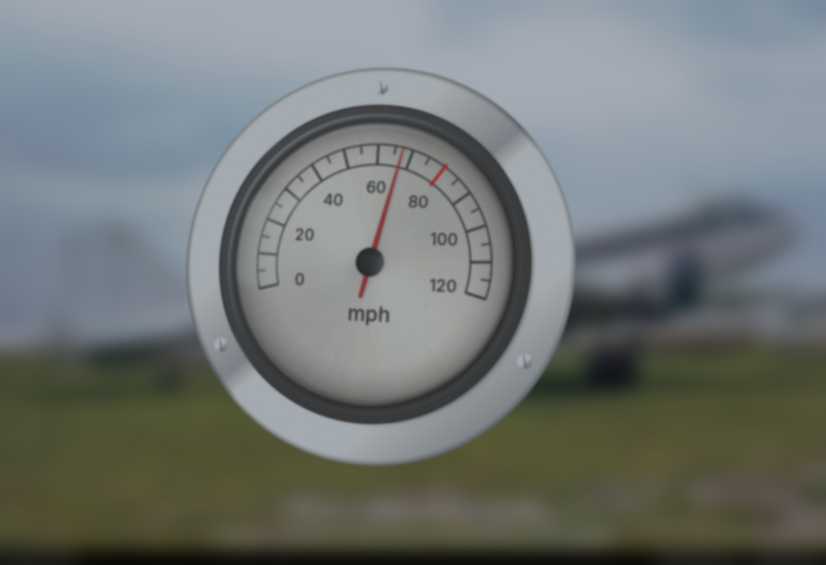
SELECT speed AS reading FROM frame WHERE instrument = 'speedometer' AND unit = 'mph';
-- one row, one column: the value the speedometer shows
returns 67.5 mph
